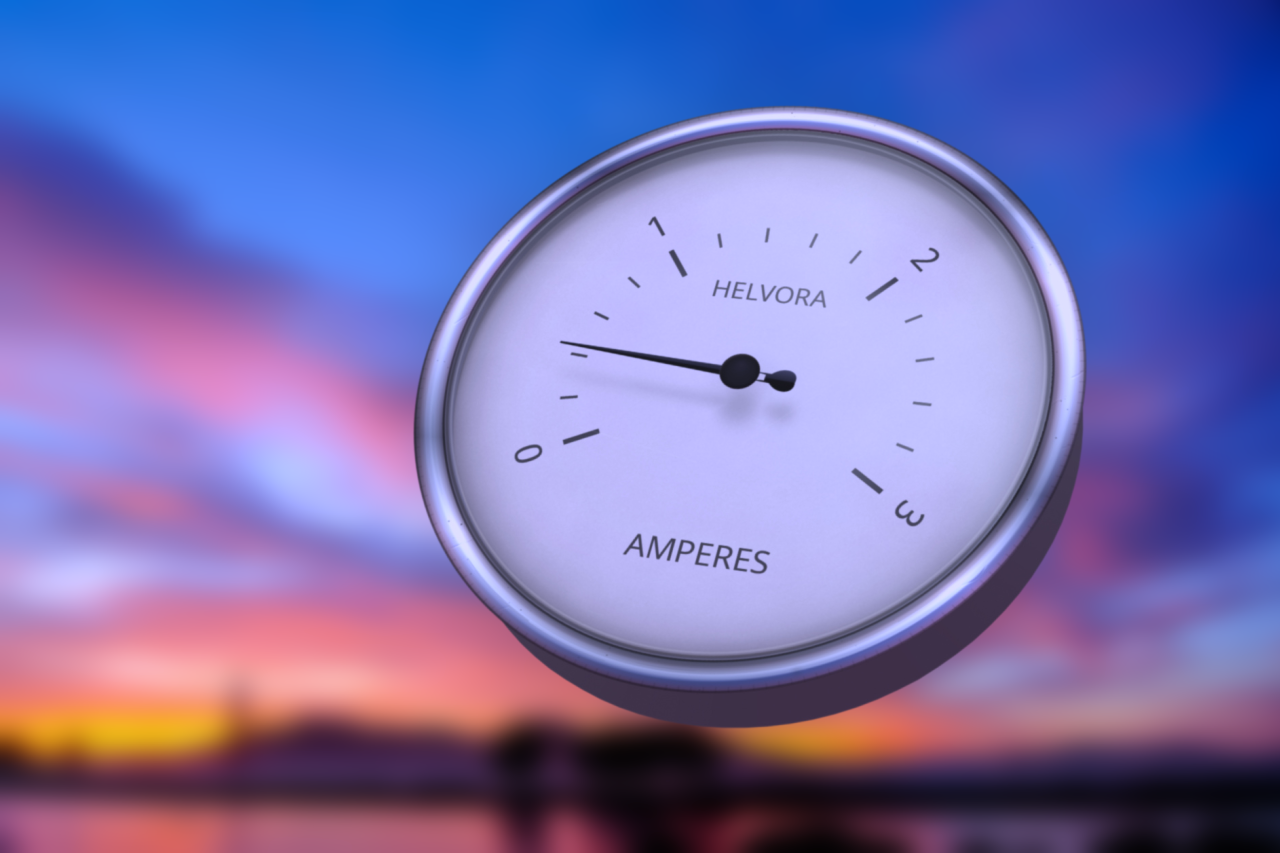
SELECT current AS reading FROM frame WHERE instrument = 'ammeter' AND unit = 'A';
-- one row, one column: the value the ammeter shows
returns 0.4 A
